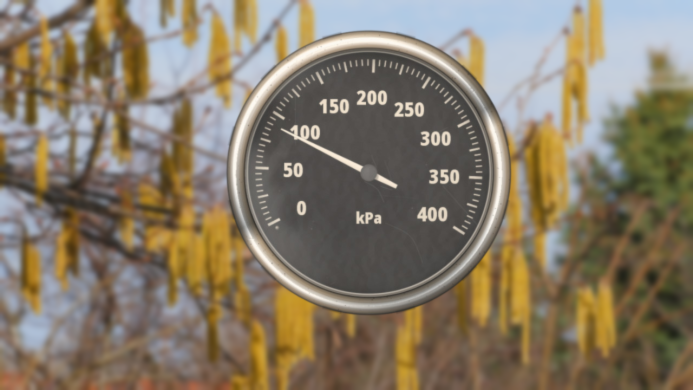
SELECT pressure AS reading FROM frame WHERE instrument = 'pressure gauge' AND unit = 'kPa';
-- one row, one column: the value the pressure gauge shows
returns 90 kPa
